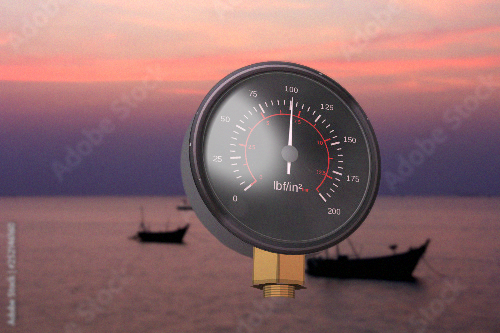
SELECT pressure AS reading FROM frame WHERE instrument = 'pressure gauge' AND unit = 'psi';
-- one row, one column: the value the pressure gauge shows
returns 100 psi
